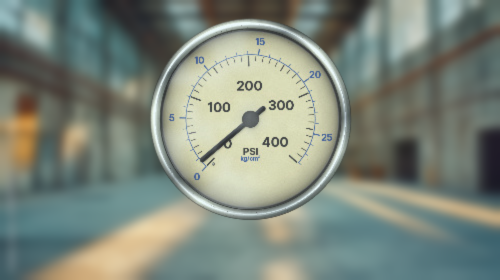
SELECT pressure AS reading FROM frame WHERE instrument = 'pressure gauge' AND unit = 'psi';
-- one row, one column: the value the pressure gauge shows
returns 10 psi
